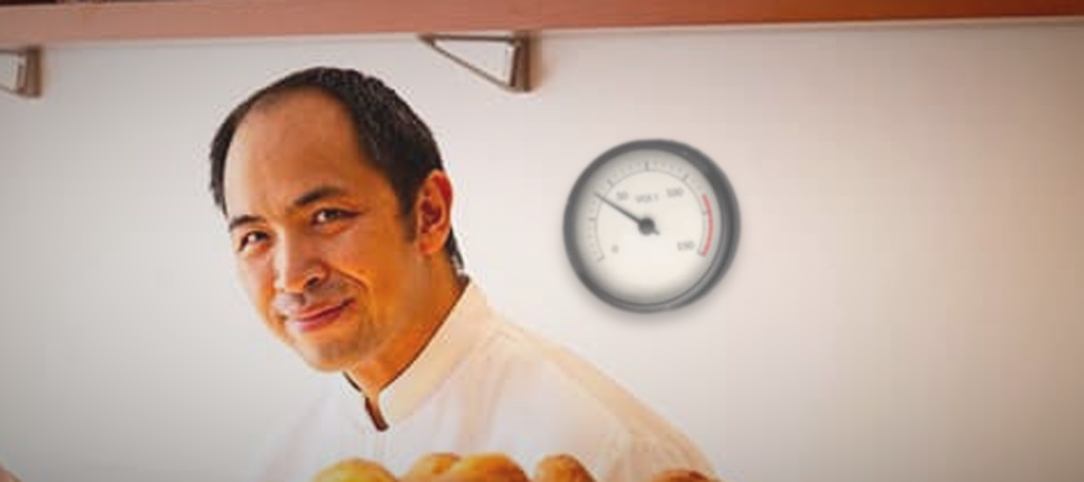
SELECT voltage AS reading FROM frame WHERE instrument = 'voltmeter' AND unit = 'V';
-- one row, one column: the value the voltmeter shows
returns 40 V
